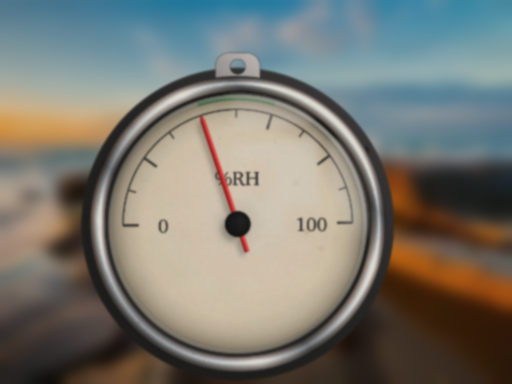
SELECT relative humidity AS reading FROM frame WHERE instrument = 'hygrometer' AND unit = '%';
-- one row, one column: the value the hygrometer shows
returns 40 %
